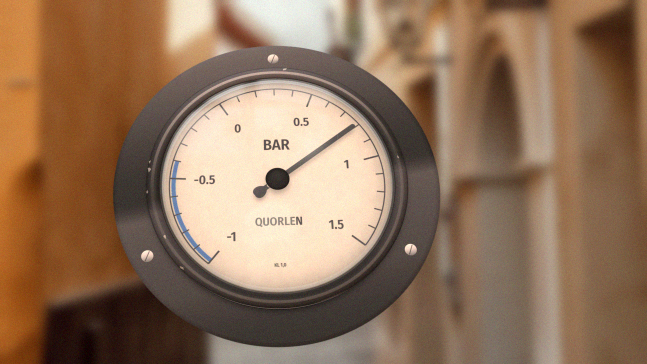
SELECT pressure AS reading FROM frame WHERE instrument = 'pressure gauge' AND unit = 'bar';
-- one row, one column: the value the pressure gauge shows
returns 0.8 bar
